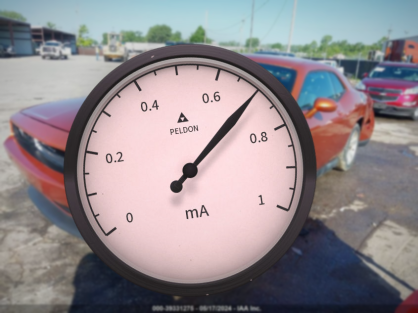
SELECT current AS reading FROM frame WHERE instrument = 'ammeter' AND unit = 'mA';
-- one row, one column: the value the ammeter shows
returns 0.7 mA
